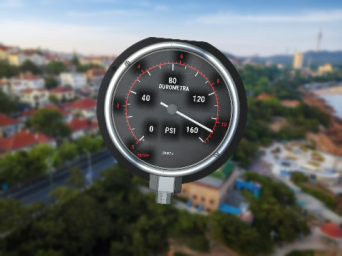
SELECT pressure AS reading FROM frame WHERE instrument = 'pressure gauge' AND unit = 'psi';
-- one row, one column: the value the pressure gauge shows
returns 150 psi
